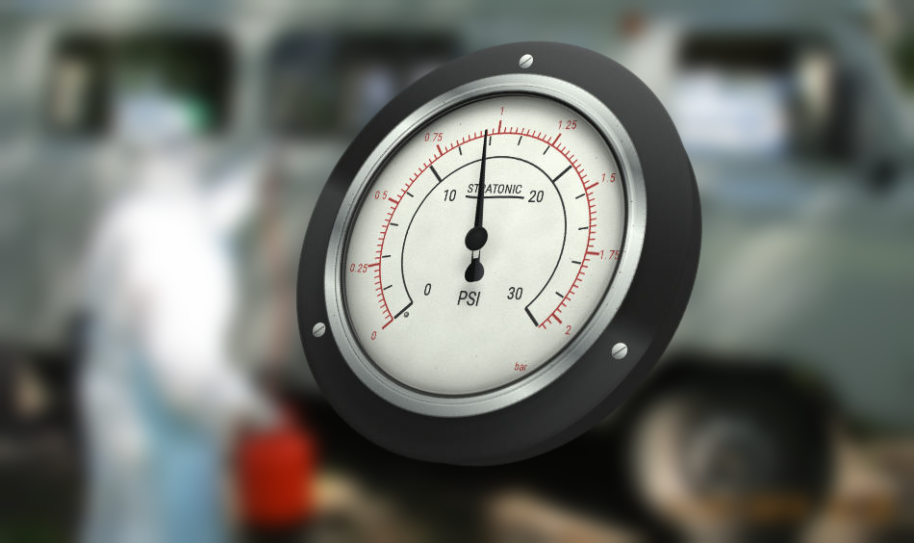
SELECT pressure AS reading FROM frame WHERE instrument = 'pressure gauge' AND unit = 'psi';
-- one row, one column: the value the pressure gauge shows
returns 14 psi
